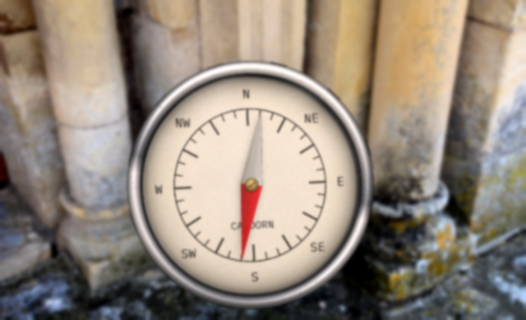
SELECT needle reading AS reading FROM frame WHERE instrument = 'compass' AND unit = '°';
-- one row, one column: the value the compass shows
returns 190 °
